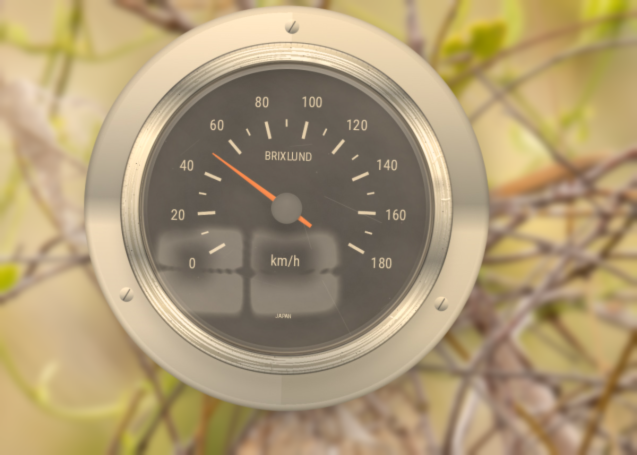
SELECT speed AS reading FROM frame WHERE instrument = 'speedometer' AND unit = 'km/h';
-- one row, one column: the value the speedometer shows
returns 50 km/h
